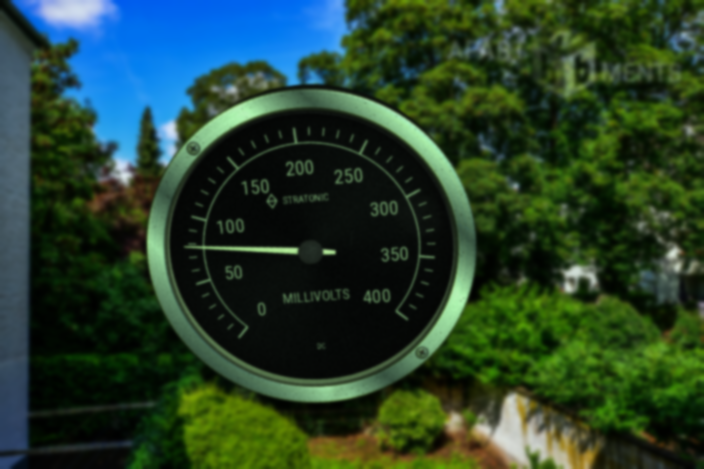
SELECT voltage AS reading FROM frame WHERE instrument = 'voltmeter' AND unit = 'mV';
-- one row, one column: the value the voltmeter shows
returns 80 mV
